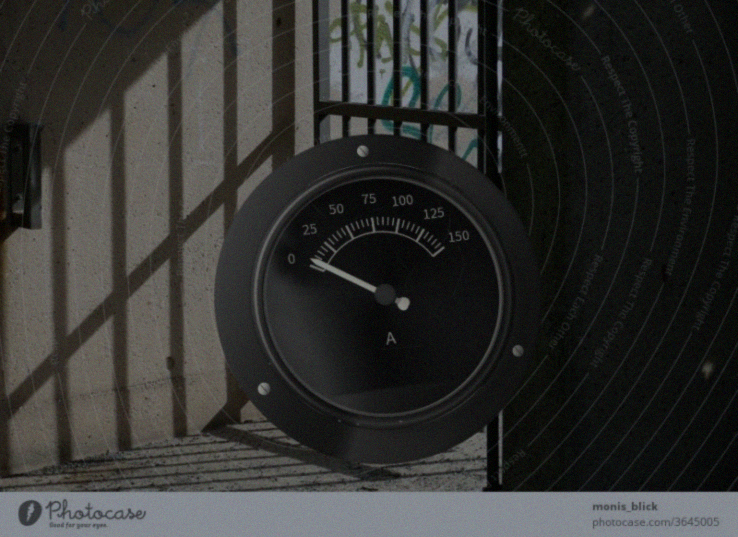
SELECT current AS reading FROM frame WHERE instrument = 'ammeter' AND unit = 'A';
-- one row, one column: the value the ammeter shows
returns 5 A
